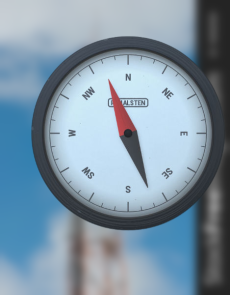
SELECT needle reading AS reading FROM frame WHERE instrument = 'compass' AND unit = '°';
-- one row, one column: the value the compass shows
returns 340 °
